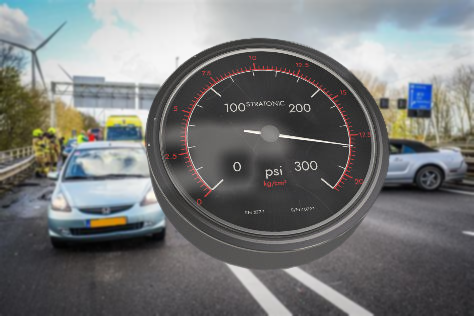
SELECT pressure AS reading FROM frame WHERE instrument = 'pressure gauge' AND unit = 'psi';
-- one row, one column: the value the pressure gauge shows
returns 260 psi
